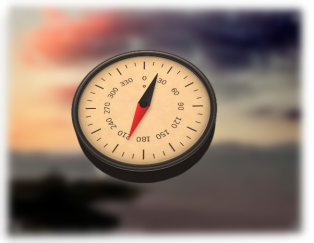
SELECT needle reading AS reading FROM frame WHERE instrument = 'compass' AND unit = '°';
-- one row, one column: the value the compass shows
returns 200 °
